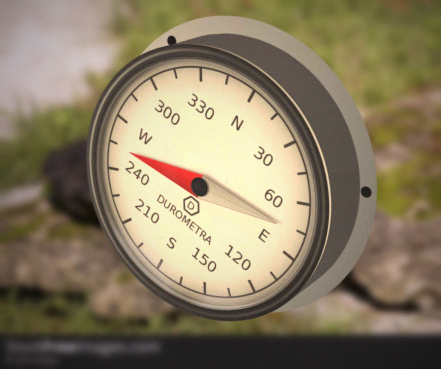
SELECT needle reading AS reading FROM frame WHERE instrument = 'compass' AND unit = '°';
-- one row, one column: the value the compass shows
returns 255 °
